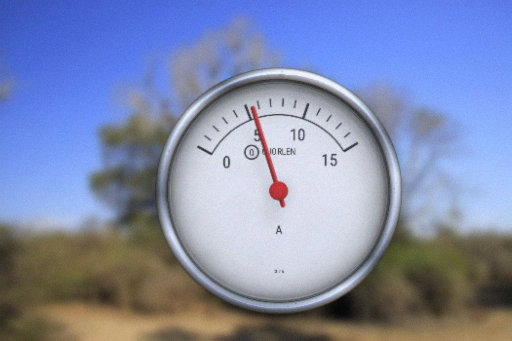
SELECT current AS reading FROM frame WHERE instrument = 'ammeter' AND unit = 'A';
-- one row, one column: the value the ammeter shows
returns 5.5 A
